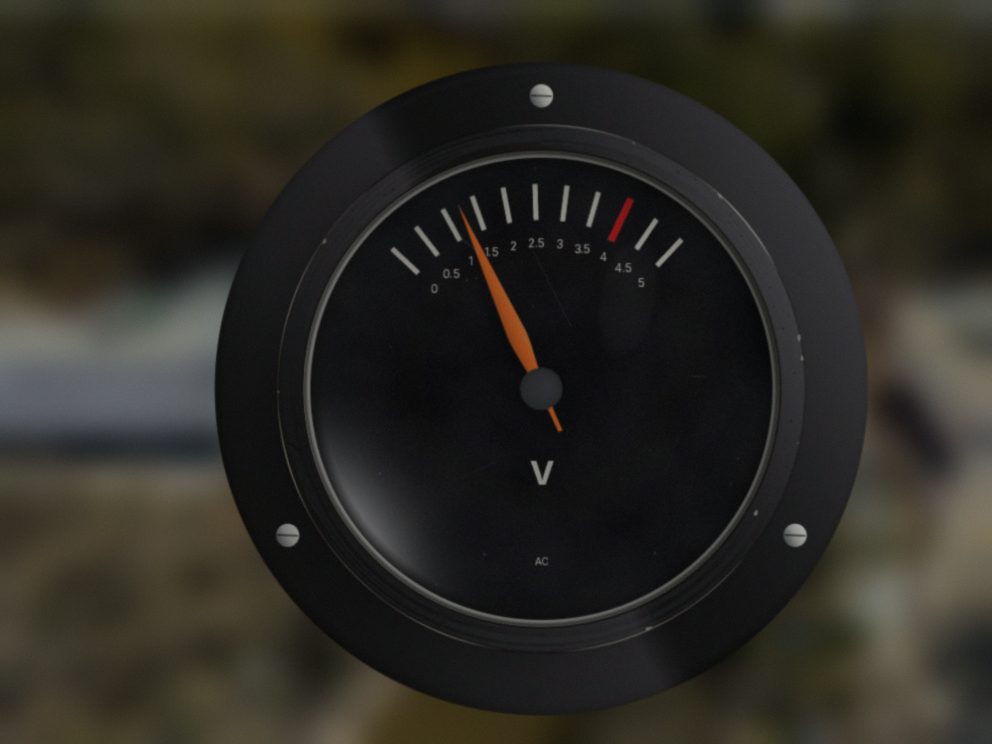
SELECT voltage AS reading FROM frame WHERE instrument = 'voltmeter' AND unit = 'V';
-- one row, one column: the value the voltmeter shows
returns 1.25 V
